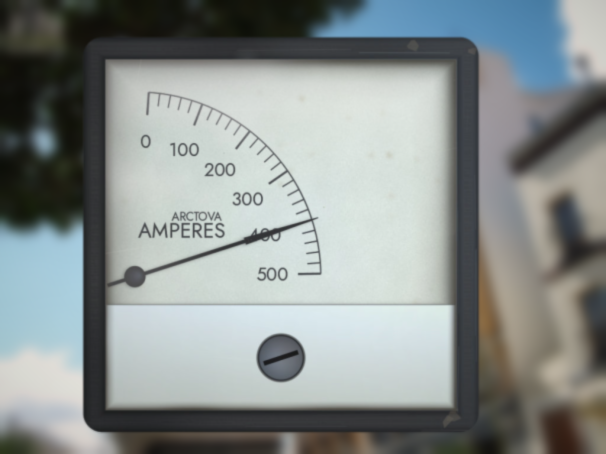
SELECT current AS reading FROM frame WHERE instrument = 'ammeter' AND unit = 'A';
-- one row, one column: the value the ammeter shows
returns 400 A
